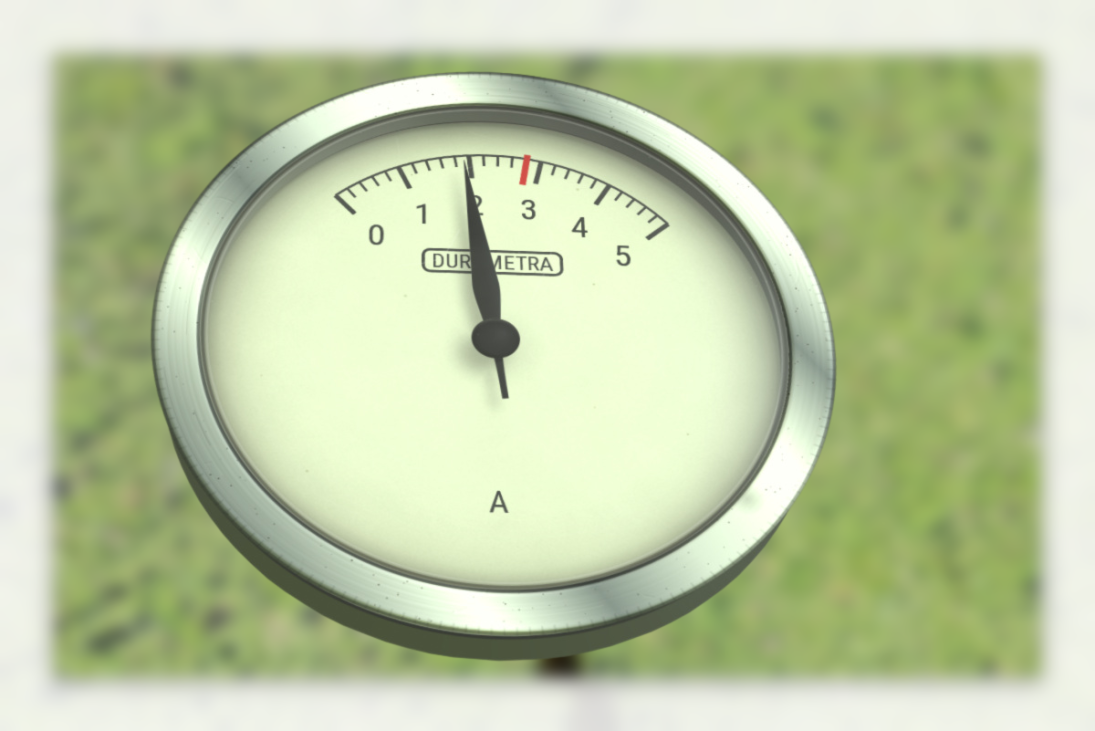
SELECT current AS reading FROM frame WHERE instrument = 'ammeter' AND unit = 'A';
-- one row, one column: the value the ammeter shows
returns 1.9 A
